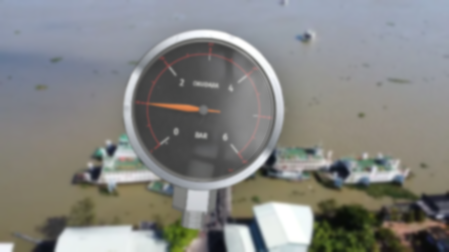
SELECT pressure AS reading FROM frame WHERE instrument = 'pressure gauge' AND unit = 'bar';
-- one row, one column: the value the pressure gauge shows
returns 1 bar
